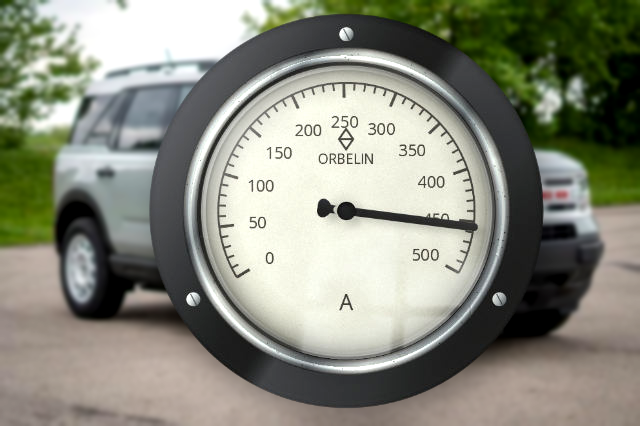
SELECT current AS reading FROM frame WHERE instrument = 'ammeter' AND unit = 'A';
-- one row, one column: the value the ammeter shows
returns 455 A
